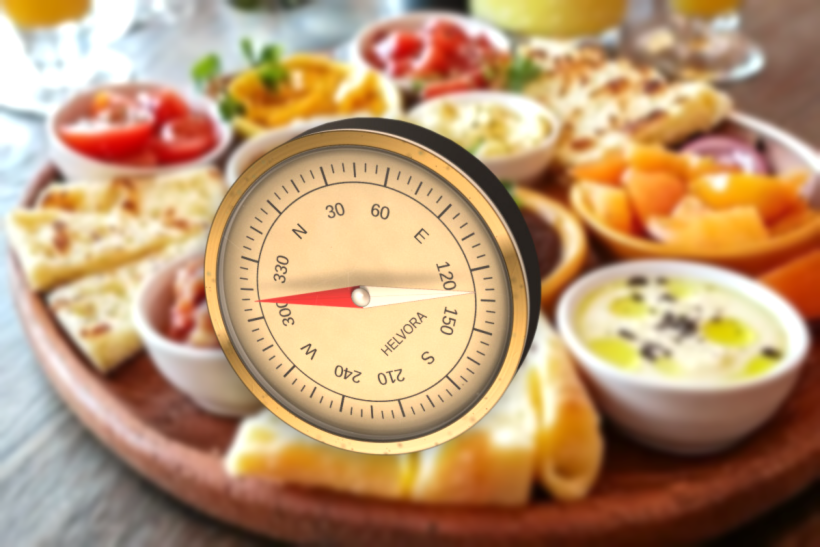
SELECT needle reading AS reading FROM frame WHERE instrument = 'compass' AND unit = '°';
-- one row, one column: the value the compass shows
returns 310 °
